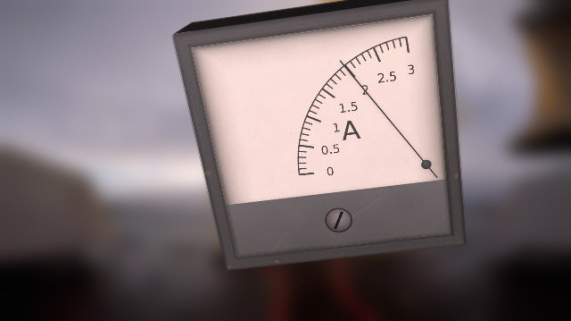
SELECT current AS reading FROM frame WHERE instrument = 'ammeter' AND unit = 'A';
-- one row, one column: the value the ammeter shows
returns 2 A
